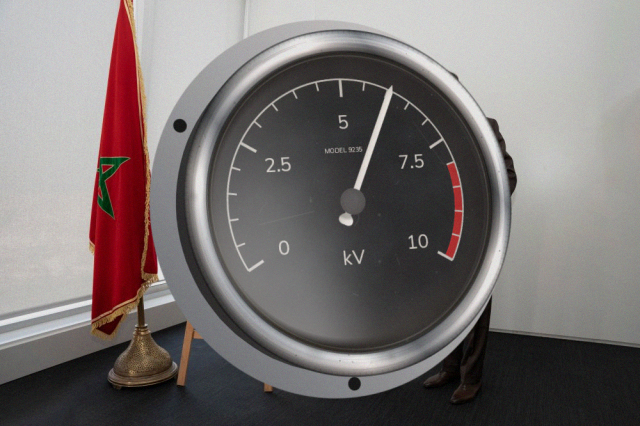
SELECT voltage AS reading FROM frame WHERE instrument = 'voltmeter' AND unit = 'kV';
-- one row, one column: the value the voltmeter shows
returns 6 kV
